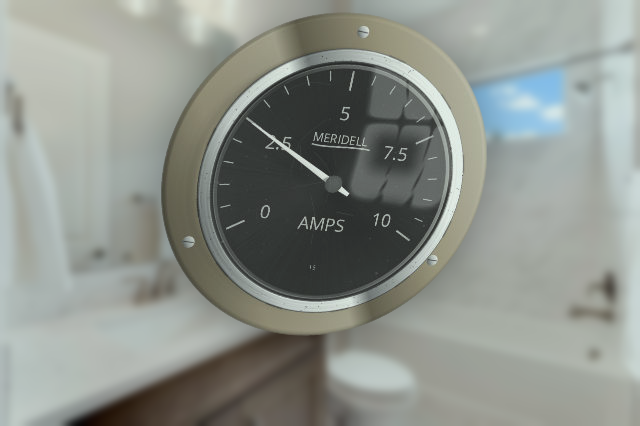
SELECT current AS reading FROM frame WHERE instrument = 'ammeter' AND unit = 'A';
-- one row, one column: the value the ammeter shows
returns 2.5 A
